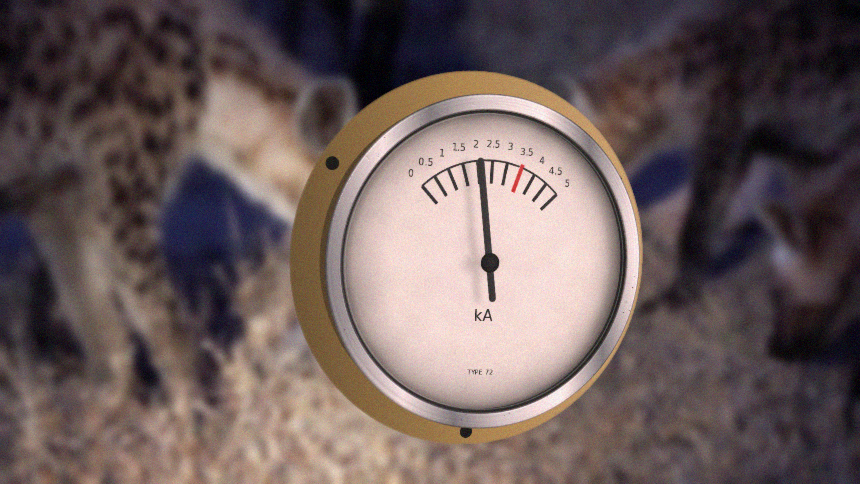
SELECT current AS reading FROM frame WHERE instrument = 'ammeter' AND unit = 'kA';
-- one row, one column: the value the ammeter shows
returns 2 kA
